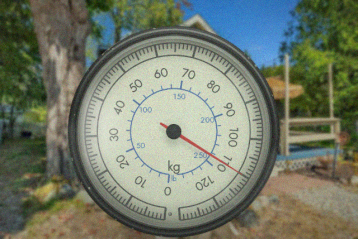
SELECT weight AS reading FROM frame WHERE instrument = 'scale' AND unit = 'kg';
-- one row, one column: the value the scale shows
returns 110 kg
